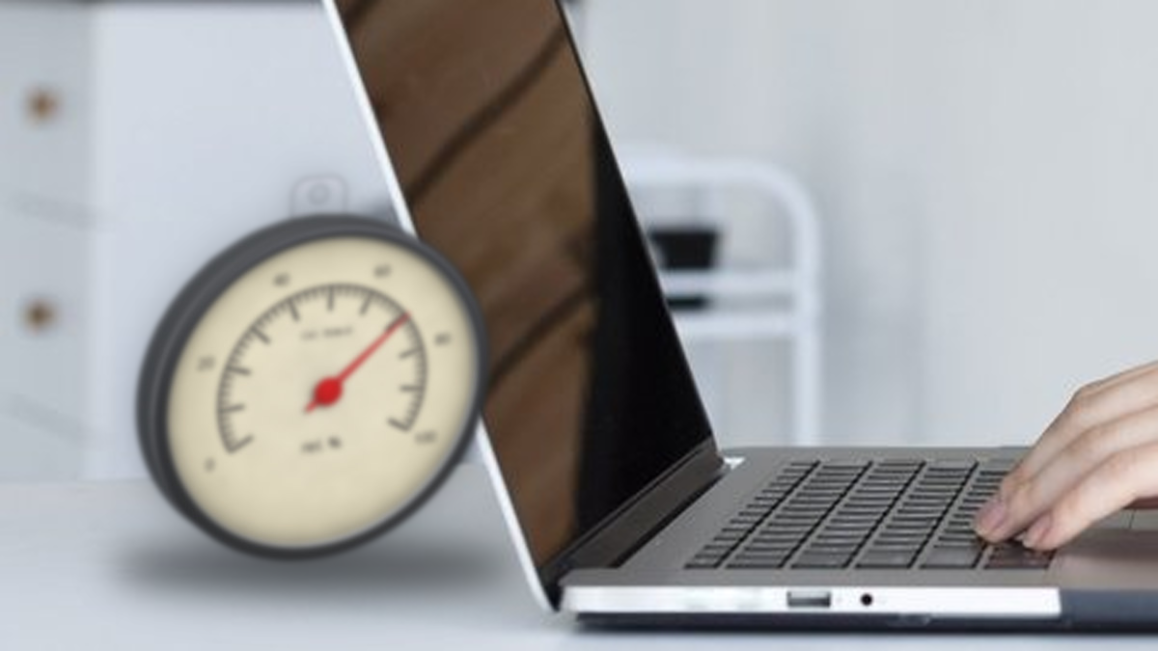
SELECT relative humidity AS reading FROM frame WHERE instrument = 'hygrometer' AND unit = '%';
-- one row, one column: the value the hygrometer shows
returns 70 %
